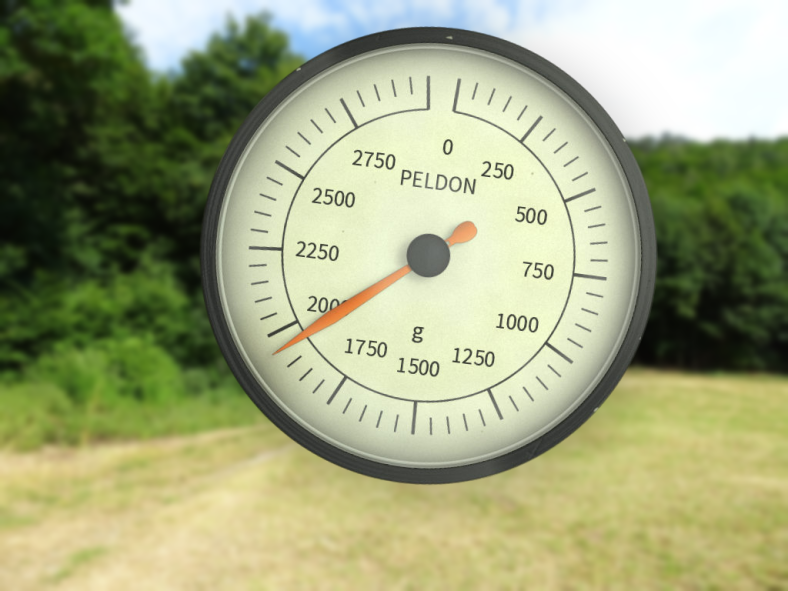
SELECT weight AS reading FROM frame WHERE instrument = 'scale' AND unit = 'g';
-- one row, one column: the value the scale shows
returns 1950 g
